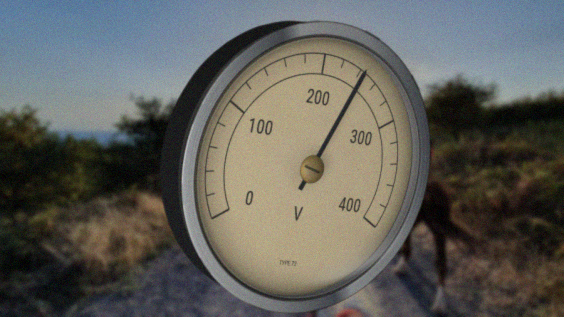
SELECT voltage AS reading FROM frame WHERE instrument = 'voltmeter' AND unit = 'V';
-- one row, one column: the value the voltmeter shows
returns 240 V
